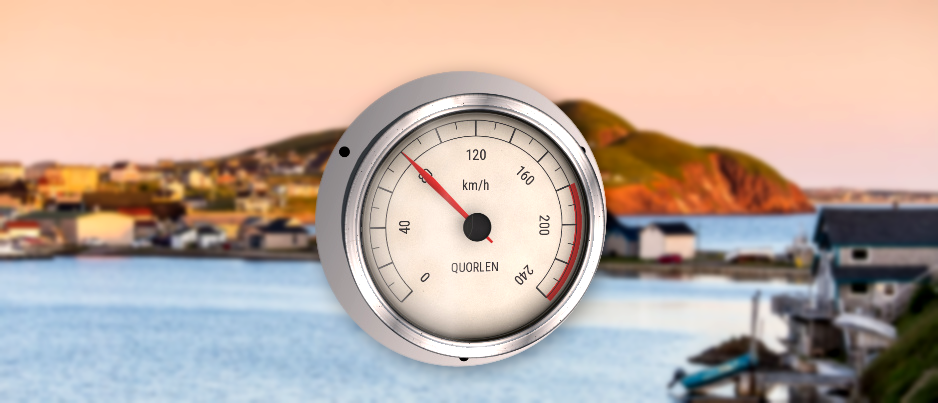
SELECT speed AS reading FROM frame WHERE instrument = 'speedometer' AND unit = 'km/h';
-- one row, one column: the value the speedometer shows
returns 80 km/h
